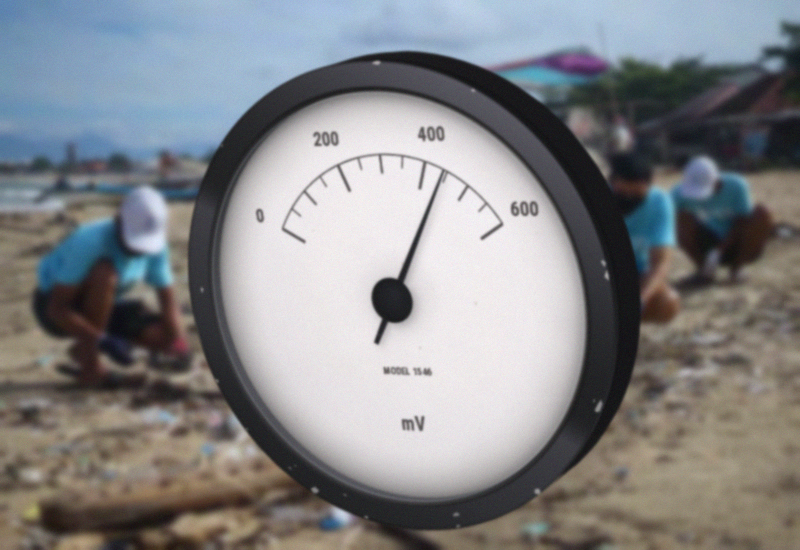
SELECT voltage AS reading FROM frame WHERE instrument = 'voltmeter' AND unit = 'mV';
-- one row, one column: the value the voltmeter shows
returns 450 mV
